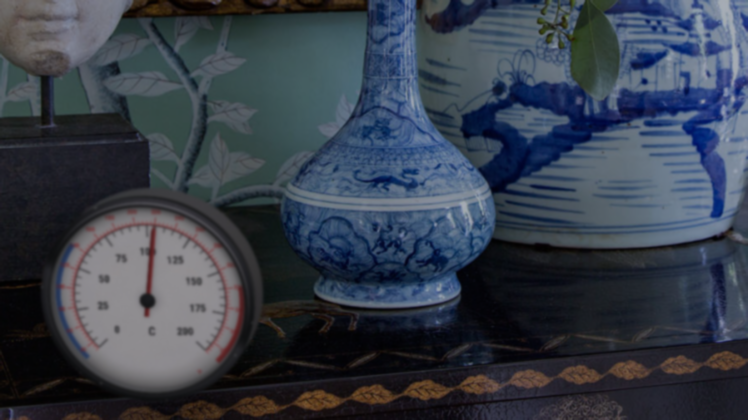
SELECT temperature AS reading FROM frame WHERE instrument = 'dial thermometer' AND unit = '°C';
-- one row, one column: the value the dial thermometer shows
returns 105 °C
